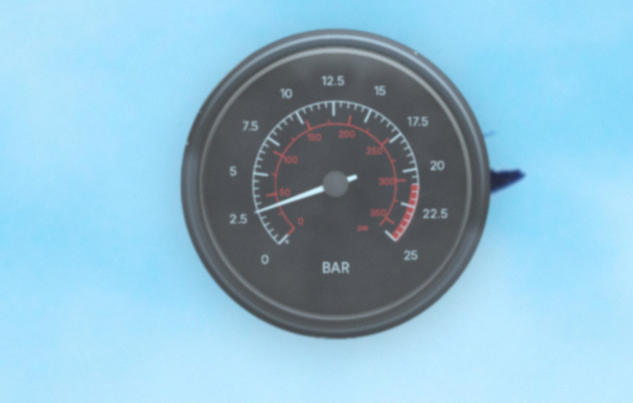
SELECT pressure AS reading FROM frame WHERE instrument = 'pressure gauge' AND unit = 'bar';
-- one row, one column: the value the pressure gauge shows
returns 2.5 bar
